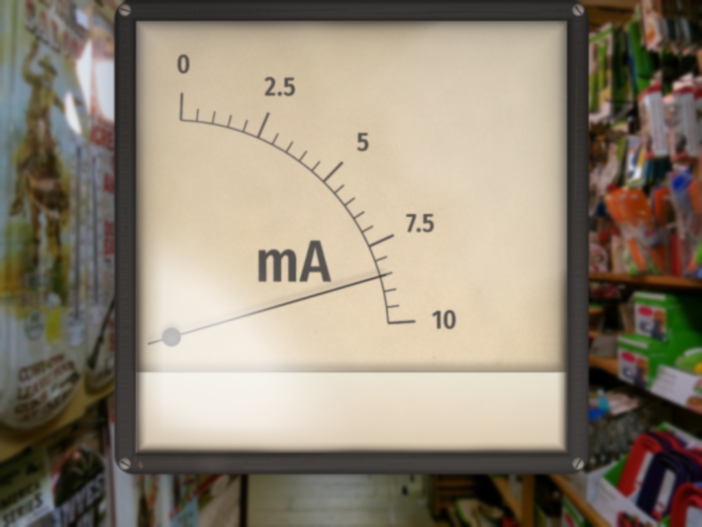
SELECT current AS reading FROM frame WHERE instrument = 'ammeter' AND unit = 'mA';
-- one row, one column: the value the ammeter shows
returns 8.5 mA
